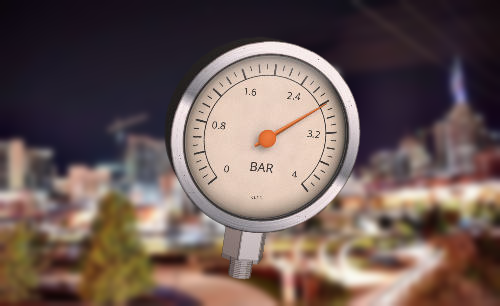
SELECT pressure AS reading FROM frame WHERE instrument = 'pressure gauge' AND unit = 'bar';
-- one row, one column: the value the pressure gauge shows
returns 2.8 bar
